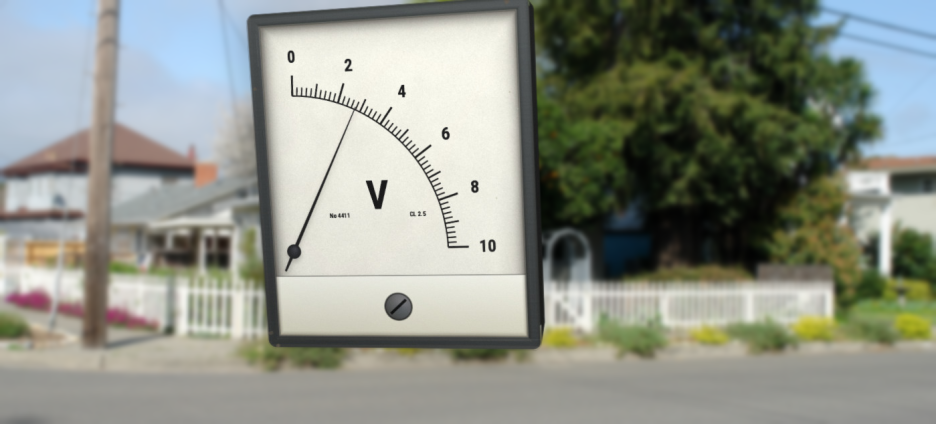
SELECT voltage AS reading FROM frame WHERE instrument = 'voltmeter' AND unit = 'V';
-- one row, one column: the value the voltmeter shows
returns 2.8 V
